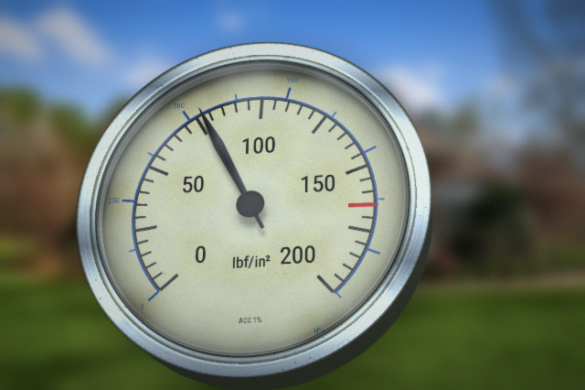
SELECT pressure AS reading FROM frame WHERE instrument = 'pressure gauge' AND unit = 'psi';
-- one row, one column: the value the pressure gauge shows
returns 77.5 psi
